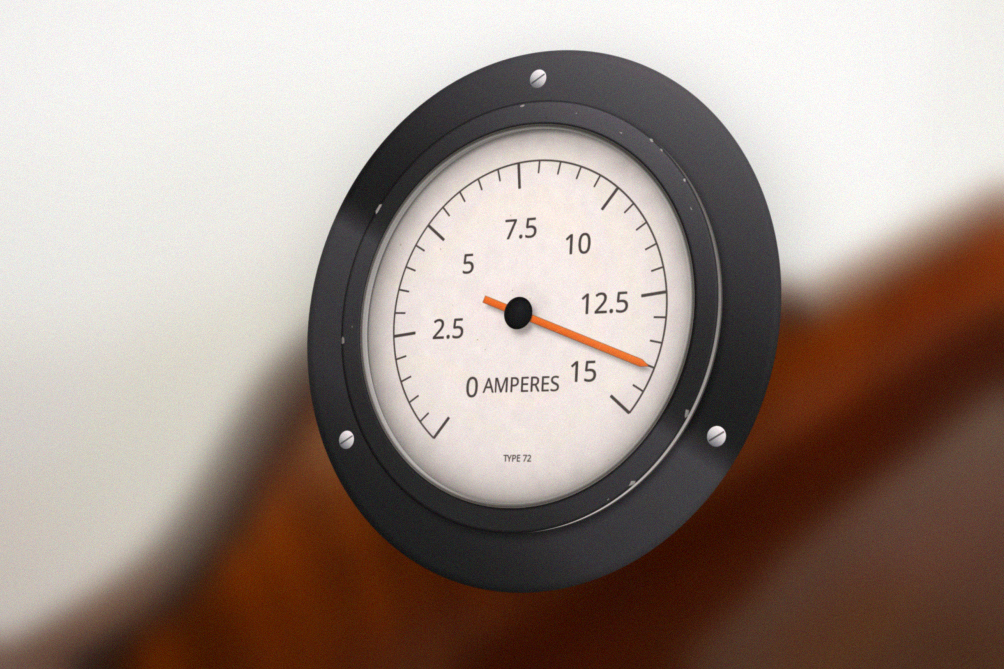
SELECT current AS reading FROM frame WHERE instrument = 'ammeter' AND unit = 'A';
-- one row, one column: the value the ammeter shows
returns 14 A
